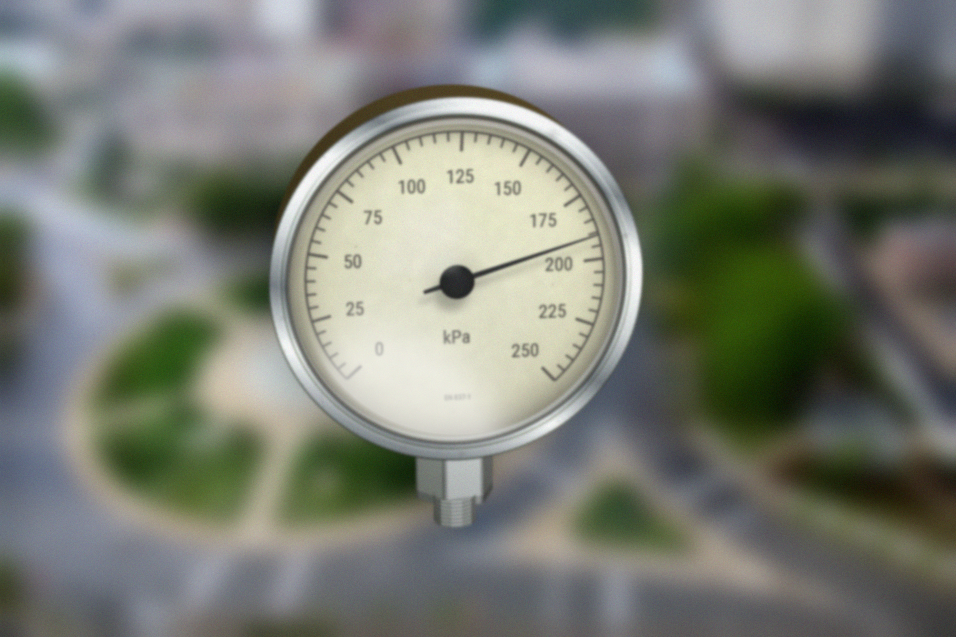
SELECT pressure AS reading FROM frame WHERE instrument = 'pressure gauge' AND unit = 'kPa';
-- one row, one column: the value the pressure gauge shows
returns 190 kPa
